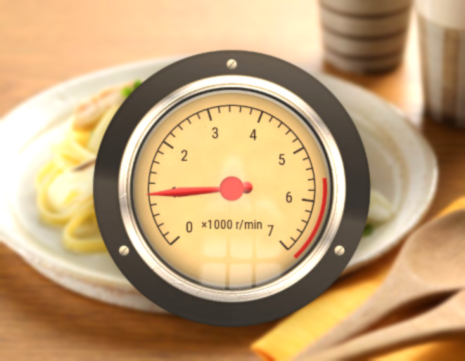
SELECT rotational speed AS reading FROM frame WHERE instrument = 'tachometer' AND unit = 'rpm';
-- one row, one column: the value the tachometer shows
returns 1000 rpm
